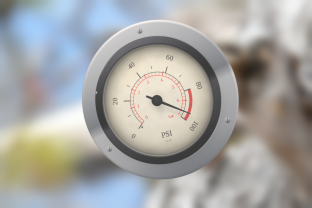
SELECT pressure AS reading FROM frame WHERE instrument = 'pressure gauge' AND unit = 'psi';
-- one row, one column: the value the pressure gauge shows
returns 95 psi
